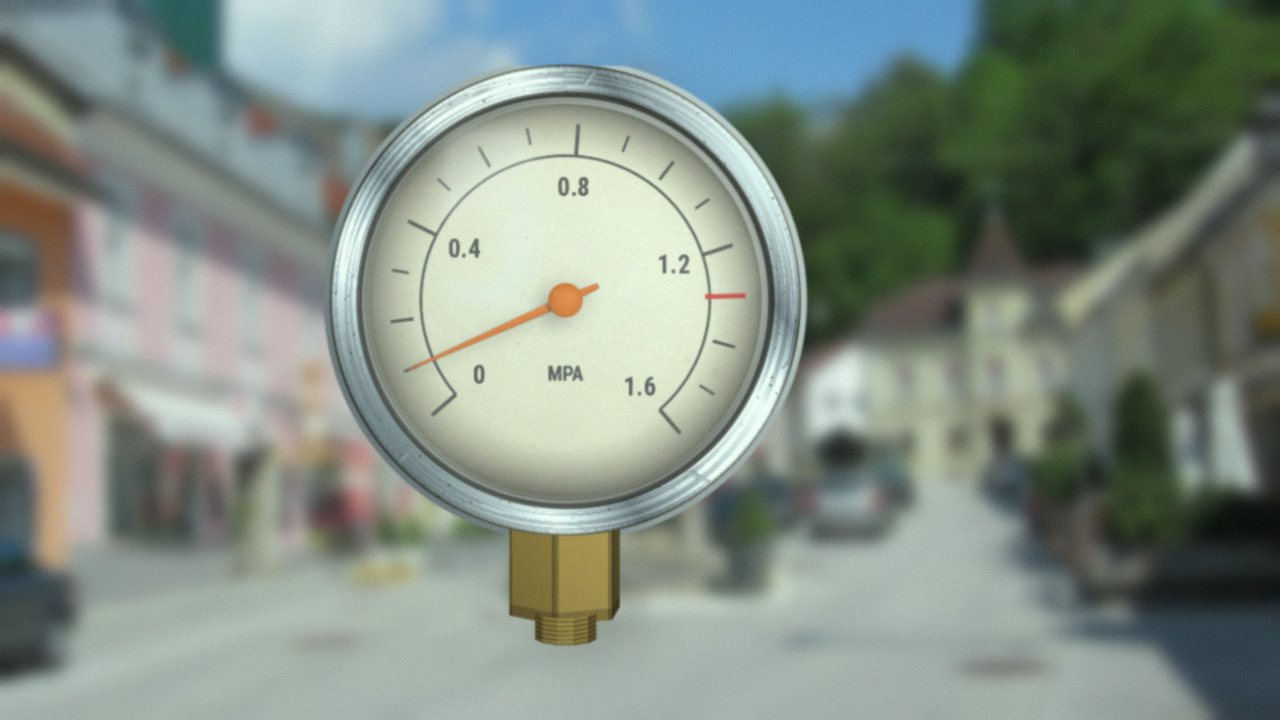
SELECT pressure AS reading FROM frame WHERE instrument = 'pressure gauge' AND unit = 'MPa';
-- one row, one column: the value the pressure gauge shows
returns 0.1 MPa
